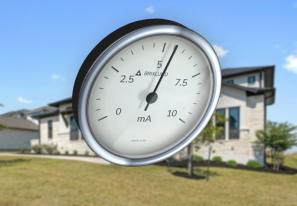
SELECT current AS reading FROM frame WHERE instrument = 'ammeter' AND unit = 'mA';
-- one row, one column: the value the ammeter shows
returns 5.5 mA
